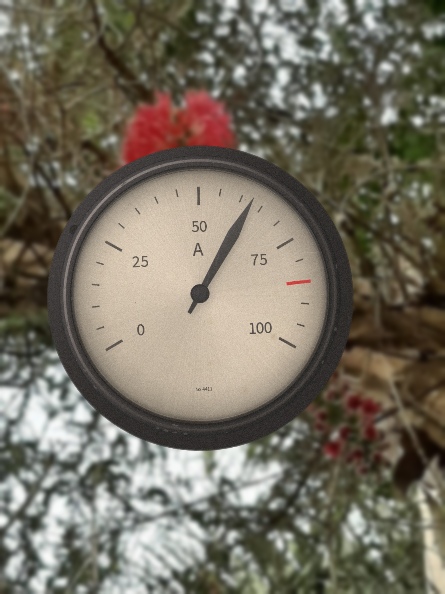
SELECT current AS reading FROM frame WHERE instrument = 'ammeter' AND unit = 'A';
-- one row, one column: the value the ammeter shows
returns 62.5 A
